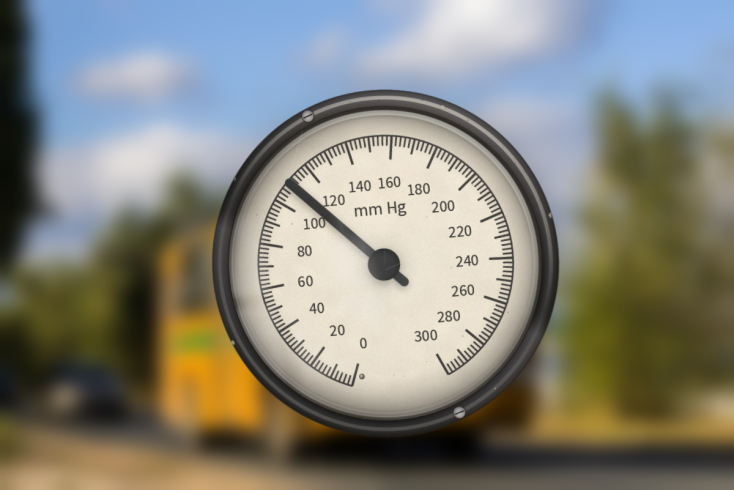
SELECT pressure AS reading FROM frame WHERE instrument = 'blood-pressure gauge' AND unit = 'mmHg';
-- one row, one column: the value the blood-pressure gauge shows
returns 110 mmHg
